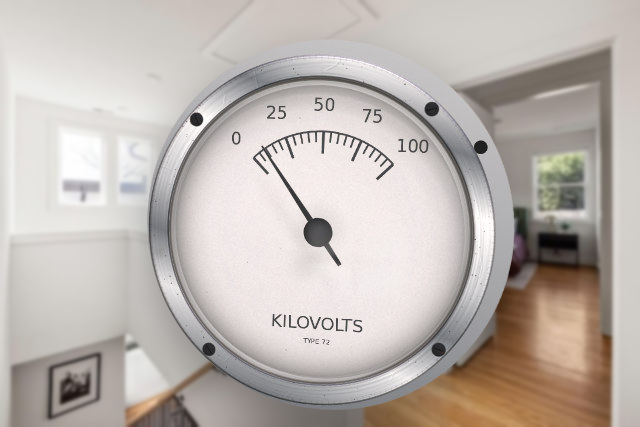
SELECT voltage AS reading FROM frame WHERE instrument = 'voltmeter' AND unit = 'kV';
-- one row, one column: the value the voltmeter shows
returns 10 kV
